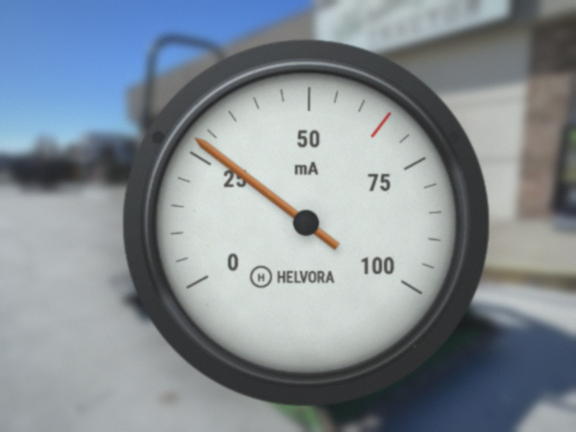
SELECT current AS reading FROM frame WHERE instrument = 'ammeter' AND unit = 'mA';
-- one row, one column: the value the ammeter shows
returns 27.5 mA
